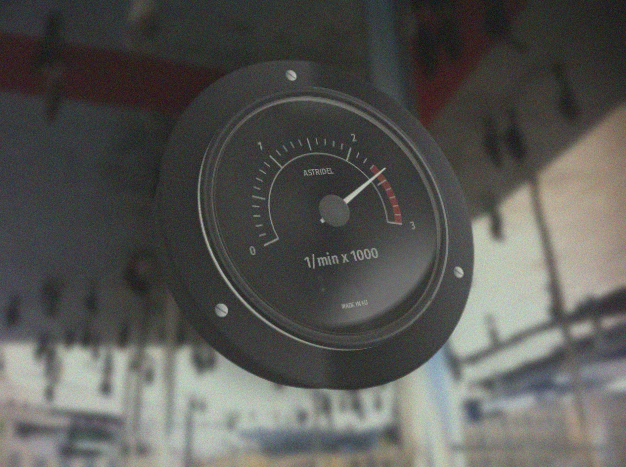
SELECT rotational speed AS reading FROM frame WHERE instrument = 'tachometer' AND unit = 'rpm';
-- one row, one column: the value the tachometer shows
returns 2400 rpm
